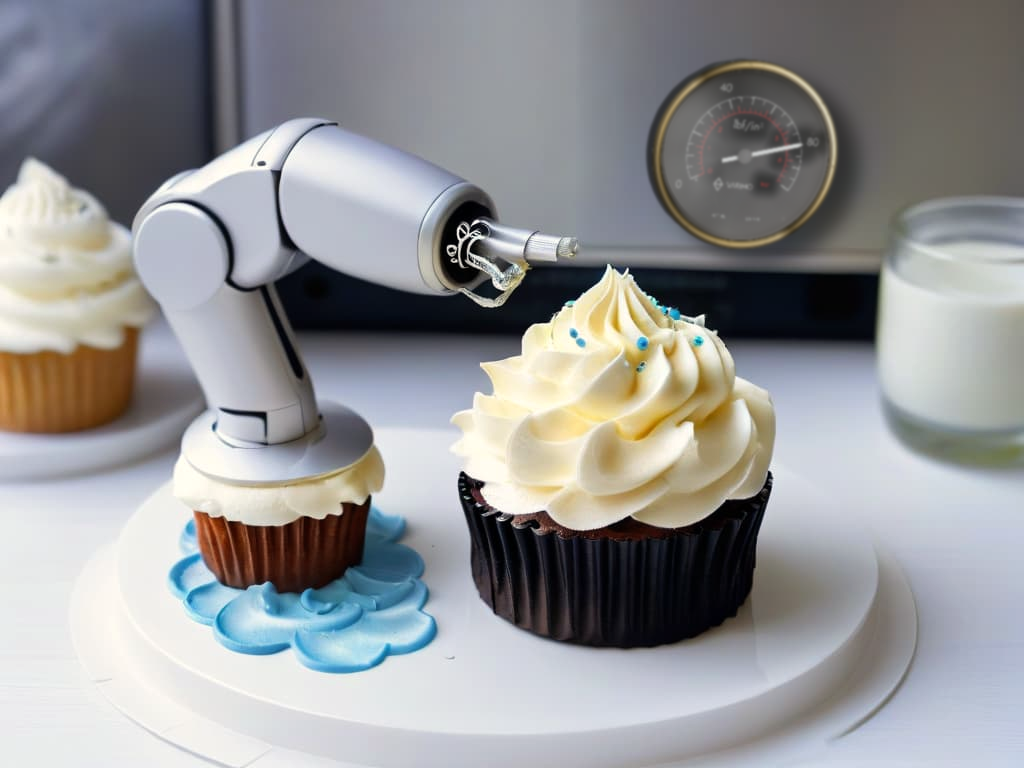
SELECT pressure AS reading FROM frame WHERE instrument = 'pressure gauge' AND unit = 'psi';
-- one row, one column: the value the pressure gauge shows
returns 80 psi
